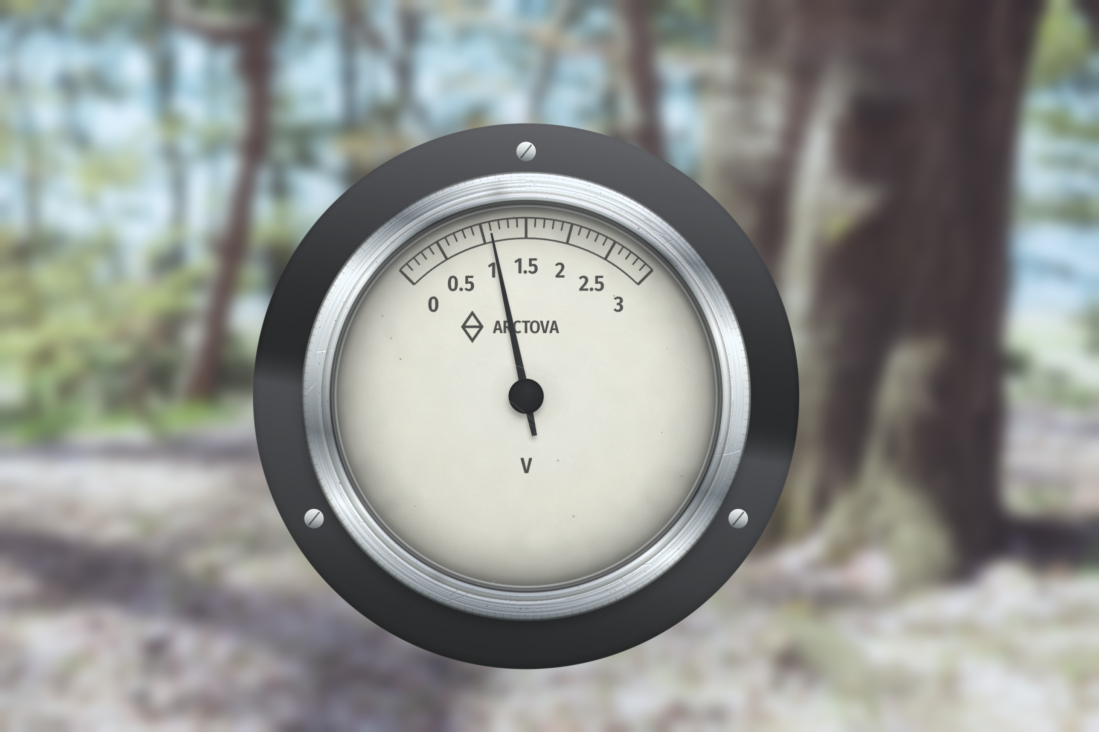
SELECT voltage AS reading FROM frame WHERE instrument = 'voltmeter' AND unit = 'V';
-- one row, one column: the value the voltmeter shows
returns 1.1 V
